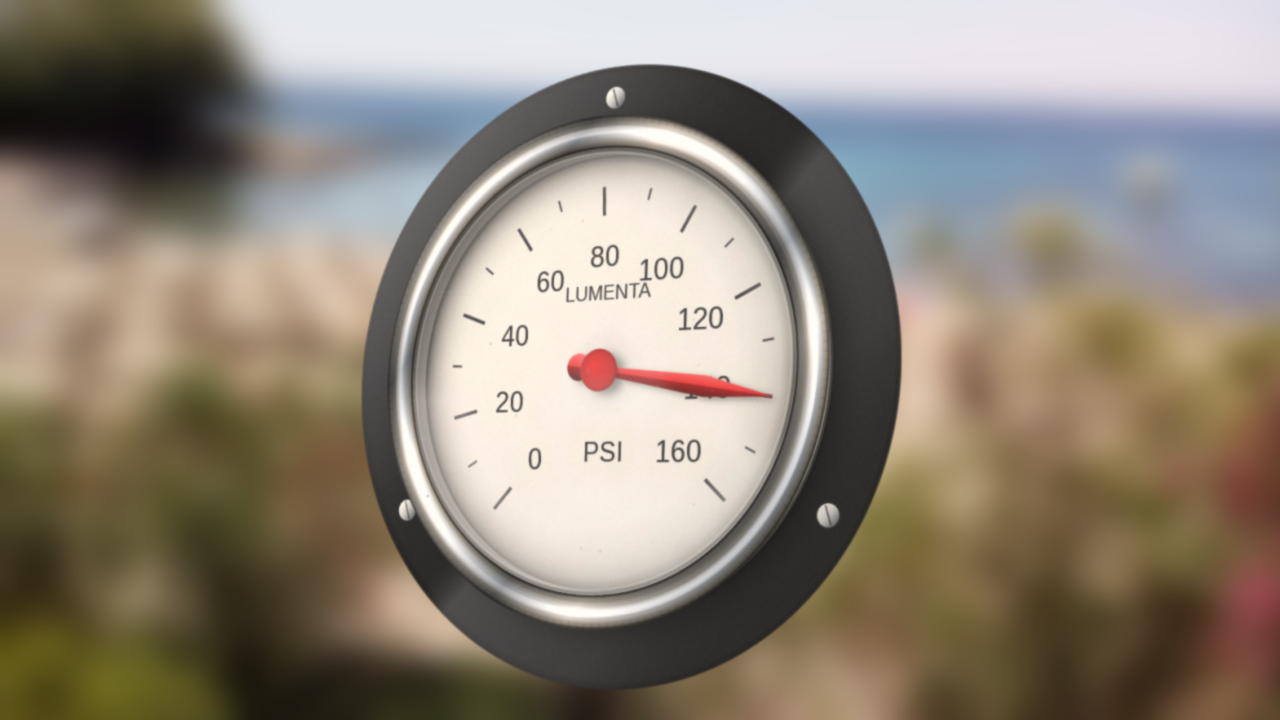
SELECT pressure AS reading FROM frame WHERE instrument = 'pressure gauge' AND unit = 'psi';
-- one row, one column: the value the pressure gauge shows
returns 140 psi
